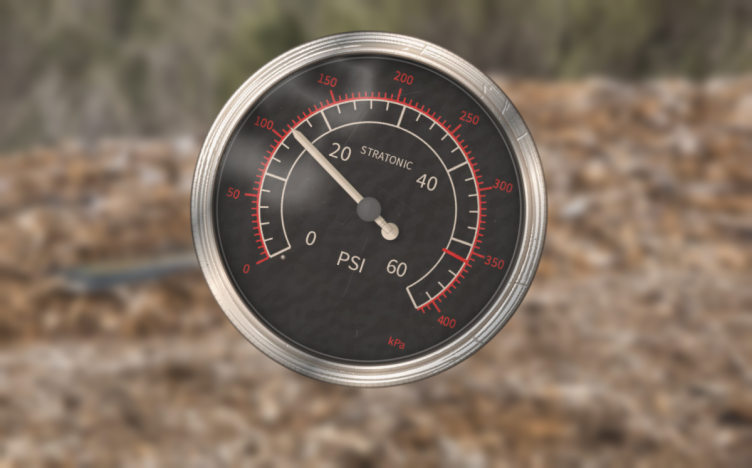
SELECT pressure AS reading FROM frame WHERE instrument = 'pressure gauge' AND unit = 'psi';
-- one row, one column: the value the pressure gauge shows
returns 16 psi
